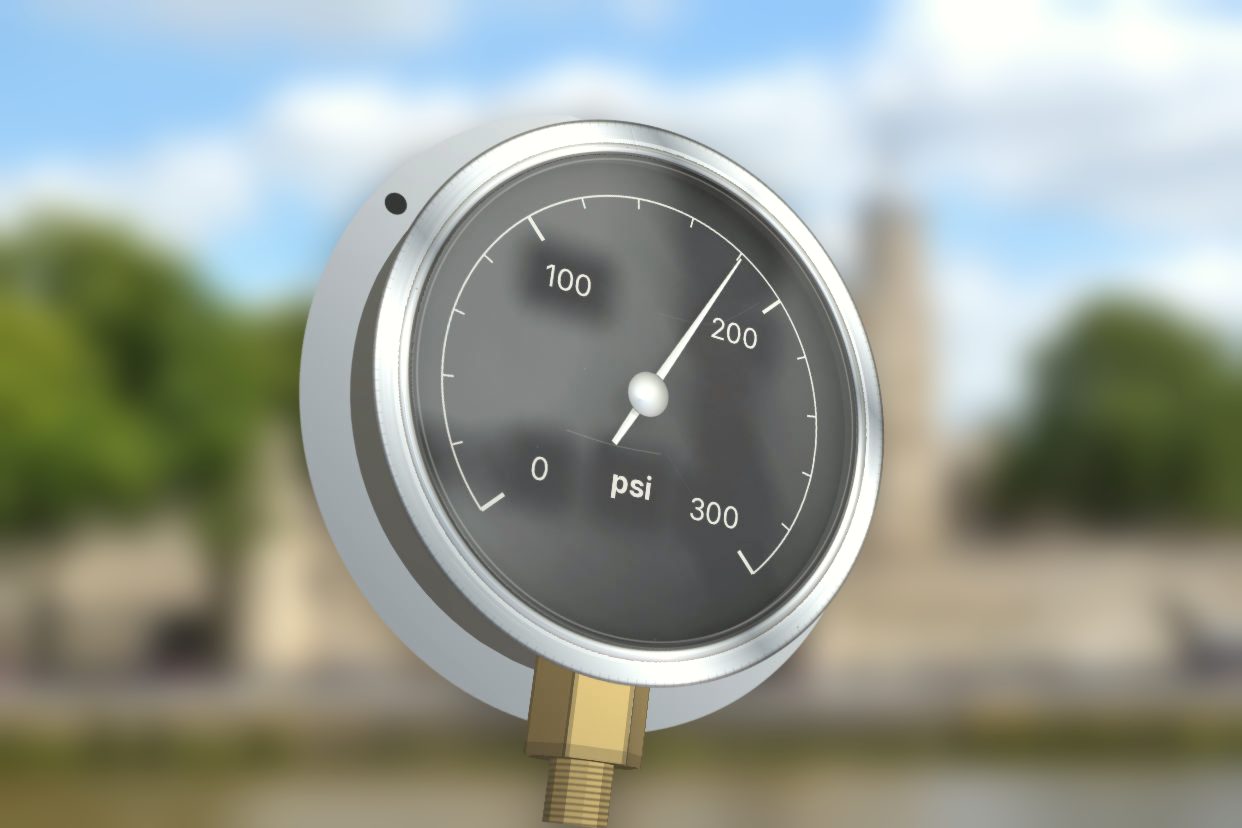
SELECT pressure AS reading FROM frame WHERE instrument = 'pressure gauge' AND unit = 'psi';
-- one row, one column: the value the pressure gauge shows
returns 180 psi
